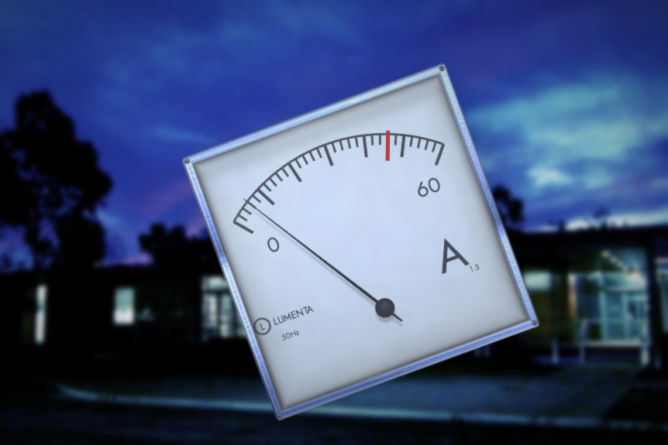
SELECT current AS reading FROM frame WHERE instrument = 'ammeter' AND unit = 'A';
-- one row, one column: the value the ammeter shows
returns 6 A
